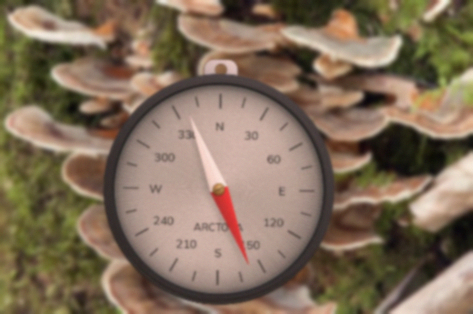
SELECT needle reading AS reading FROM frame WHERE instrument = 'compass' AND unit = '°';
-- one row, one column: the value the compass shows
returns 157.5 °
